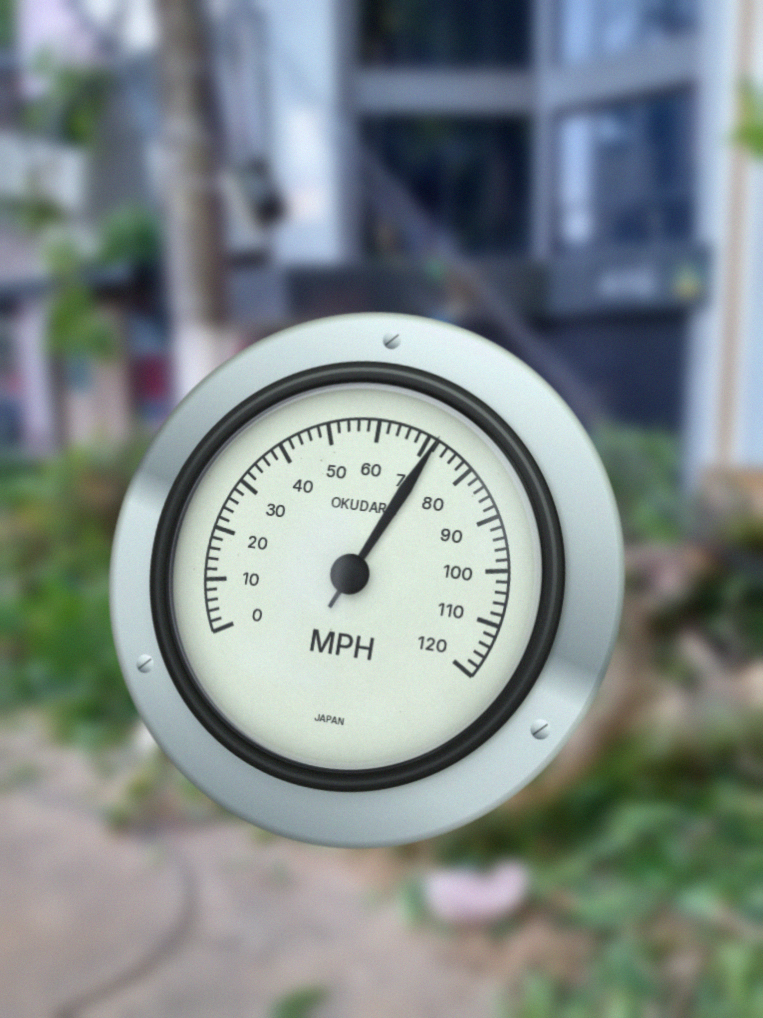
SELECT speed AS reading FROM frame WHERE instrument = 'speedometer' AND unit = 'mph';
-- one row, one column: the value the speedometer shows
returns 72 mph
